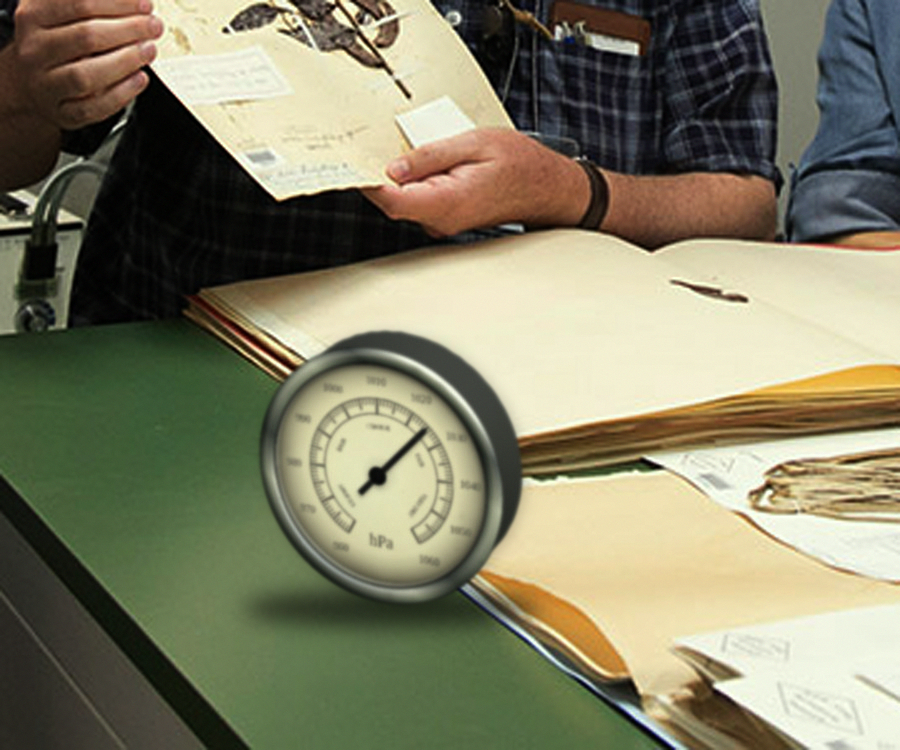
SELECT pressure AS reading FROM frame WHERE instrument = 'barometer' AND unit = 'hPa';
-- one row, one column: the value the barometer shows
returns 1025 hPa
